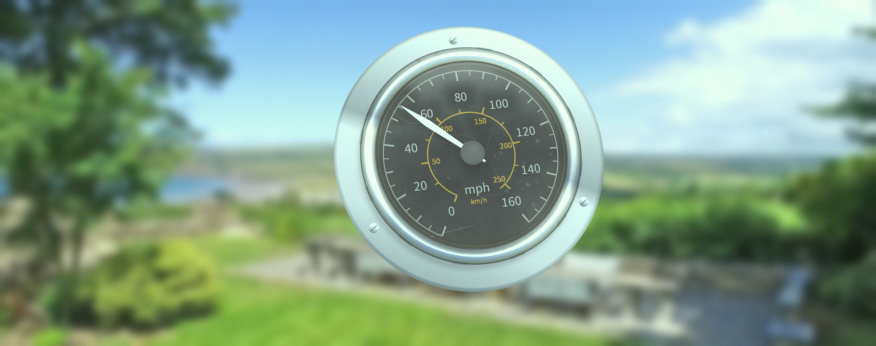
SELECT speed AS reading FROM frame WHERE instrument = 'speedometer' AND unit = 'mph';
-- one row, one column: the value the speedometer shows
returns 55 mph
